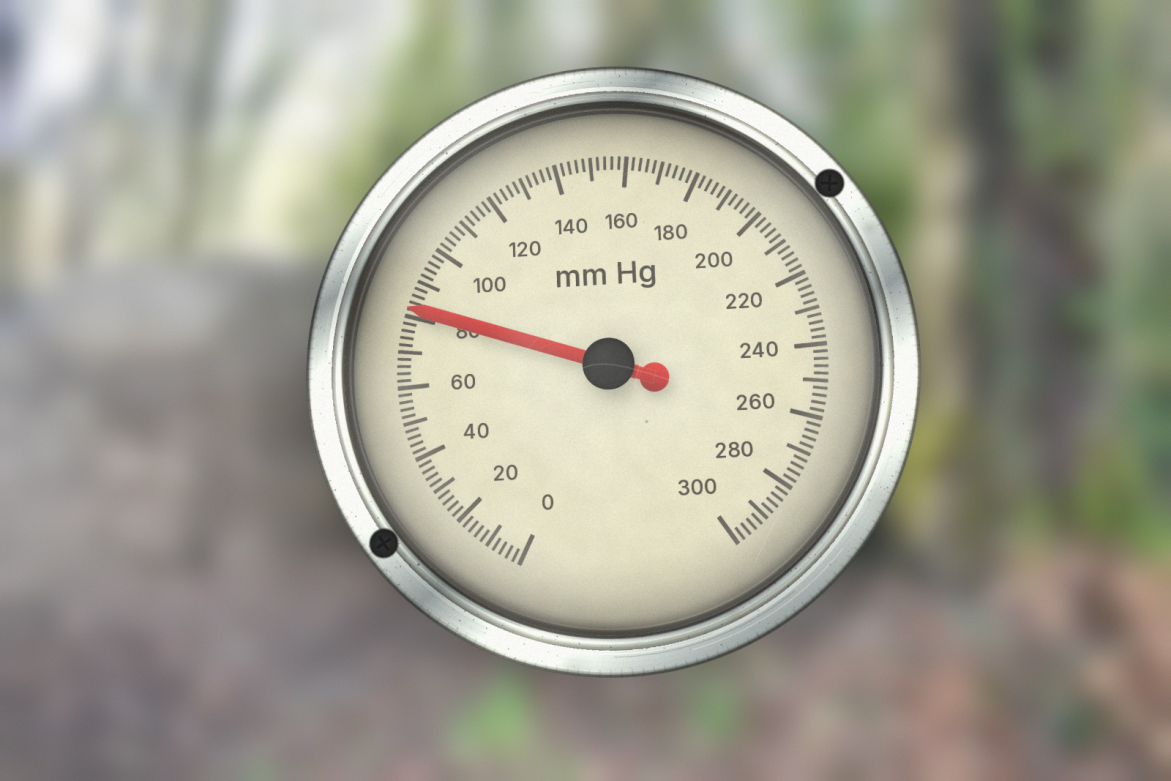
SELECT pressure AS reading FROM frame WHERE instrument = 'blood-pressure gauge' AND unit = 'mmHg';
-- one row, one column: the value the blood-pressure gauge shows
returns 82 mmHg
